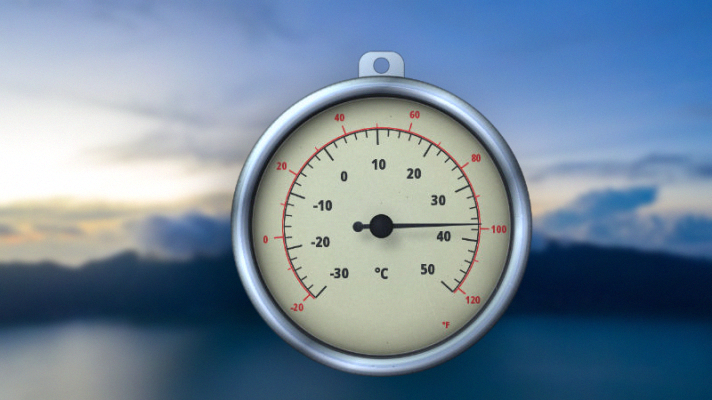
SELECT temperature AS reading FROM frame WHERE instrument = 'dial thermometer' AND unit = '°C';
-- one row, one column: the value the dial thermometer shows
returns 37 °C
